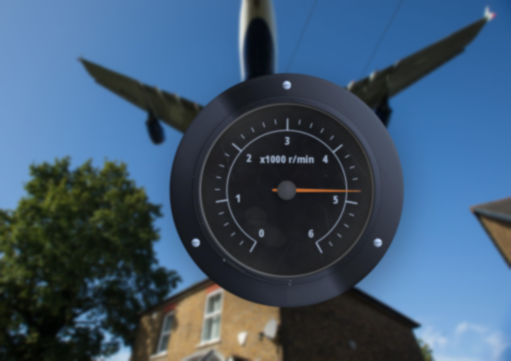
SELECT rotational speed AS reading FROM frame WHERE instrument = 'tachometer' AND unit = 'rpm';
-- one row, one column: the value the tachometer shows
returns 4800 rpm
